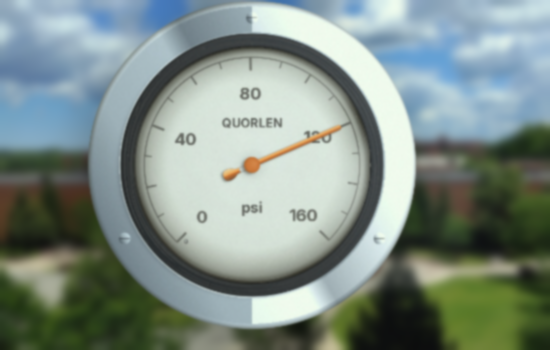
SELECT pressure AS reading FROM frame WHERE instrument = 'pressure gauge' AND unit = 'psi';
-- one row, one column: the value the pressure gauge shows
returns 120 psi
